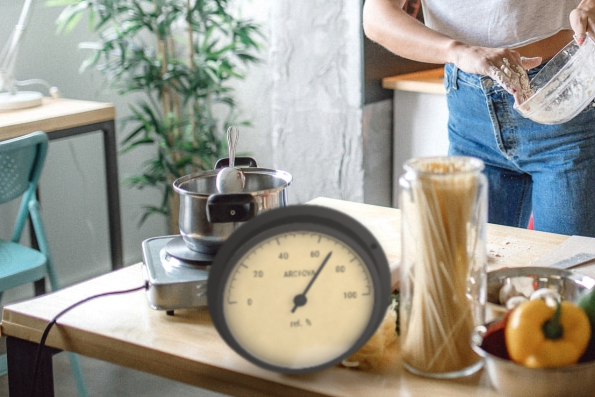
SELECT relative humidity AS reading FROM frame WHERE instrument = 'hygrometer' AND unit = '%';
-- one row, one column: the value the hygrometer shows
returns 68 %
